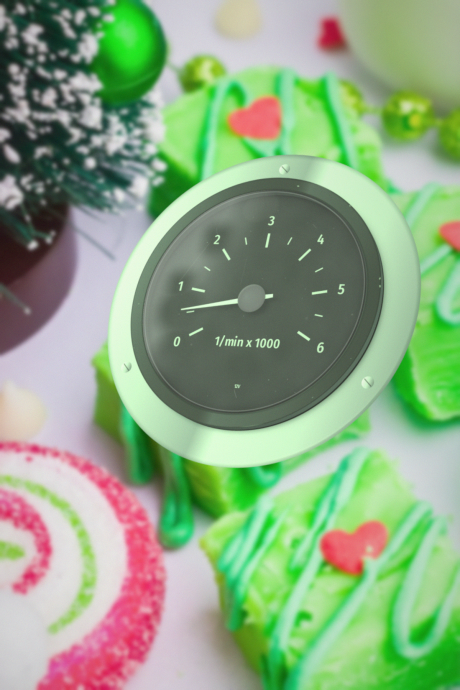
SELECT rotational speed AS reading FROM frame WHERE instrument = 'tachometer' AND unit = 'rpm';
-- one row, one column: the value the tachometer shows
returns 500 rpm
